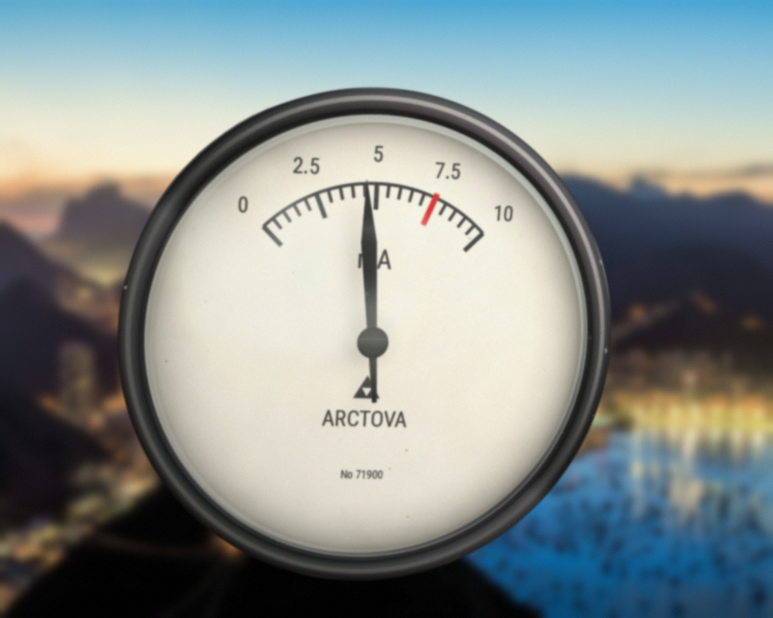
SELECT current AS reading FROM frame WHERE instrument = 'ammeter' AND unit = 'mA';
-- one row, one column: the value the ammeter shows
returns 4.5 mA
